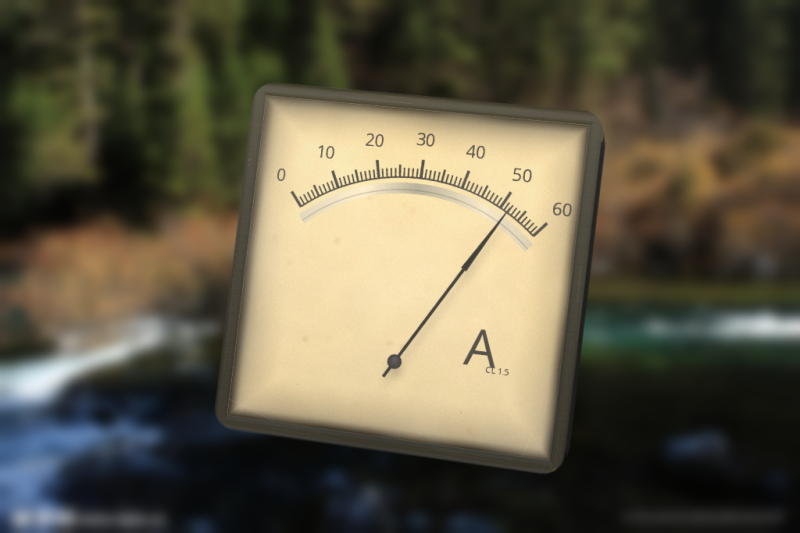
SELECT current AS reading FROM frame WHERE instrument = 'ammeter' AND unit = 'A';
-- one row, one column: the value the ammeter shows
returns 52 A
